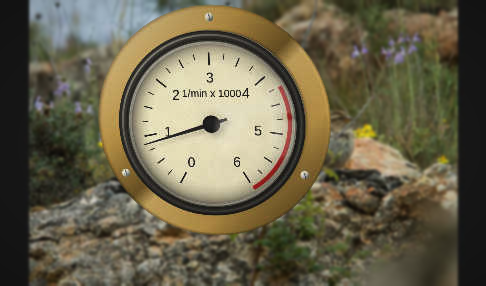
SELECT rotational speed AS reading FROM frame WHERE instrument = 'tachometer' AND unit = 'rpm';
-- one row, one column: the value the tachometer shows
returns 875 rpm
